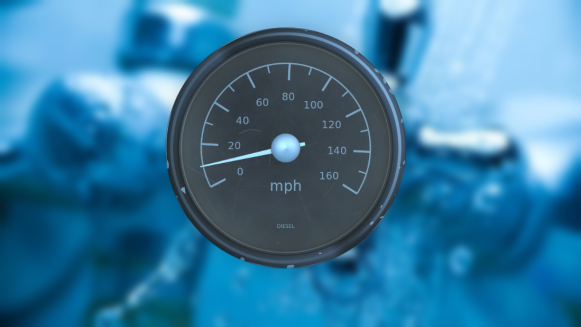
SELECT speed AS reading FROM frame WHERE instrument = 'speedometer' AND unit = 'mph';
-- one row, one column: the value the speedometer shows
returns 10 mph
